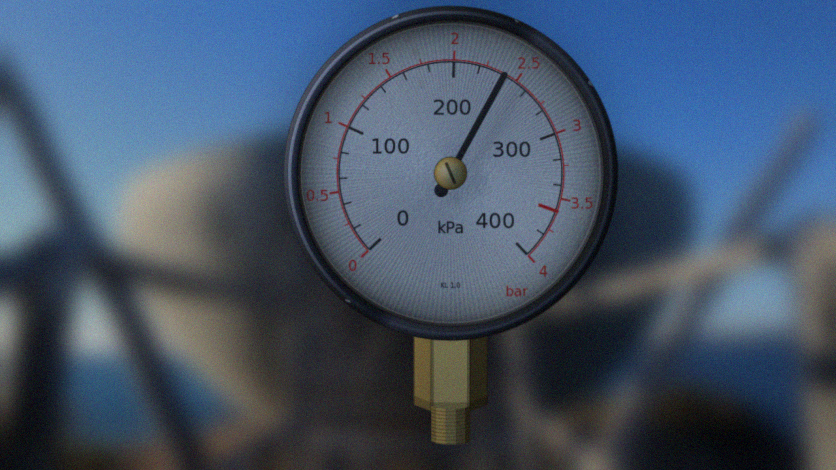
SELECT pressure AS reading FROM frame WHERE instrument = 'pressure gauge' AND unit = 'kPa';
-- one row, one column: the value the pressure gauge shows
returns 240 kPa
